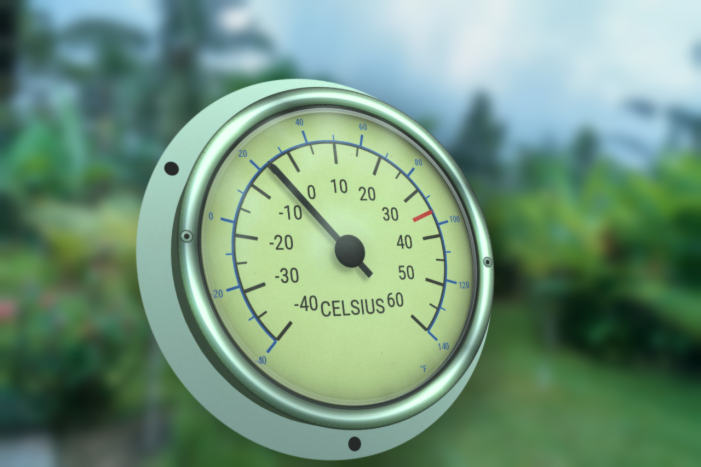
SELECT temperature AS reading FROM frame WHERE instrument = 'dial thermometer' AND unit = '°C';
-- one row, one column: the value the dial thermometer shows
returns -5 °C
